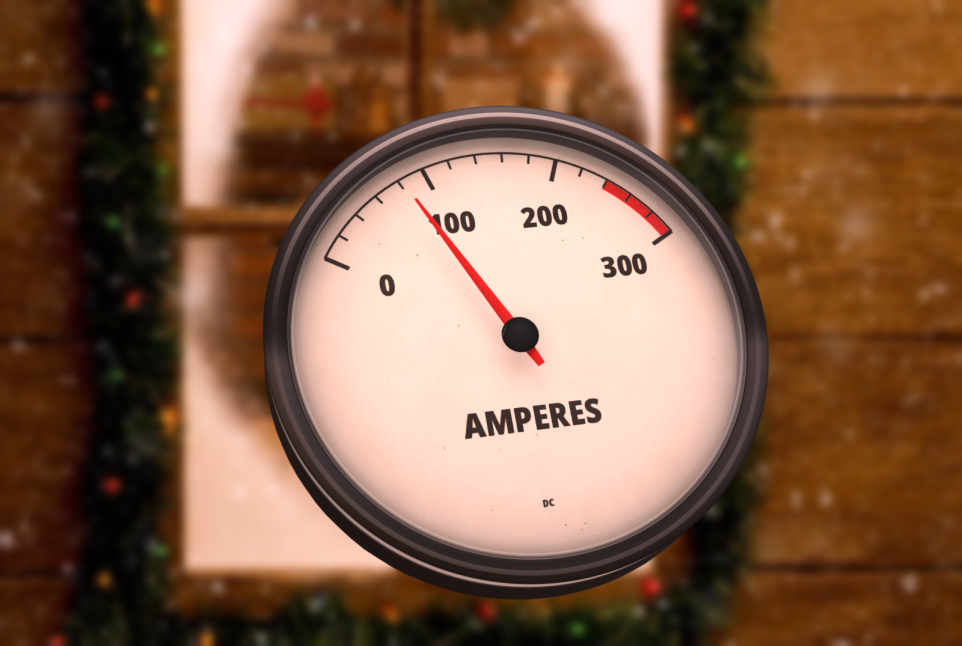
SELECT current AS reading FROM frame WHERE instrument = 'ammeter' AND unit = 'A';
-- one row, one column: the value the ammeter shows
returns 80 A
